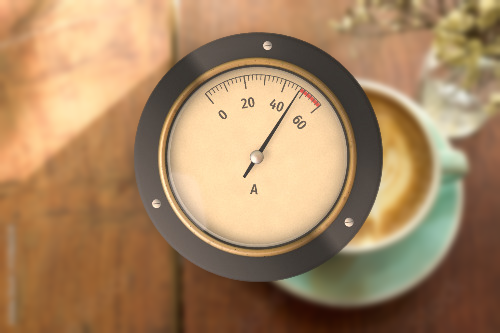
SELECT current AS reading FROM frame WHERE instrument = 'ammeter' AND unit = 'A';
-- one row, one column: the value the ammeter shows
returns 48 A
